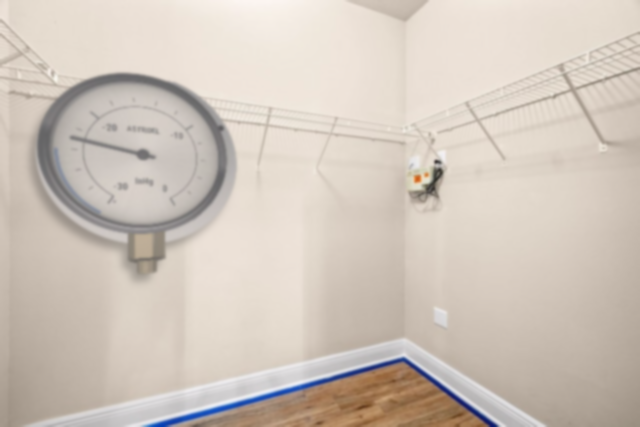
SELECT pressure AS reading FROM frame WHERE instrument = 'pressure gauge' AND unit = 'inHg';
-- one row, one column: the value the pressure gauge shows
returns -23 inHg
